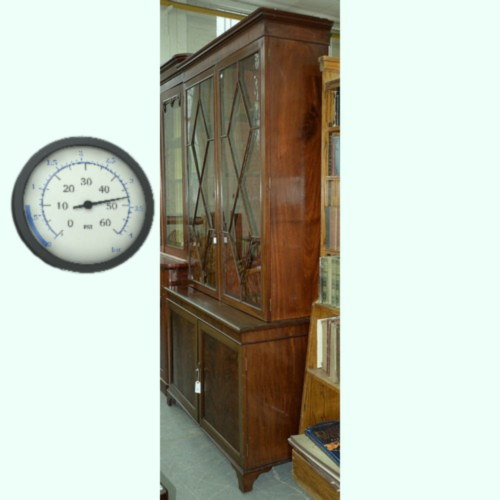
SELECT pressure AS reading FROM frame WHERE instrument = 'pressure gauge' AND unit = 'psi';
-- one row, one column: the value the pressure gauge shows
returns 47.5 psi
